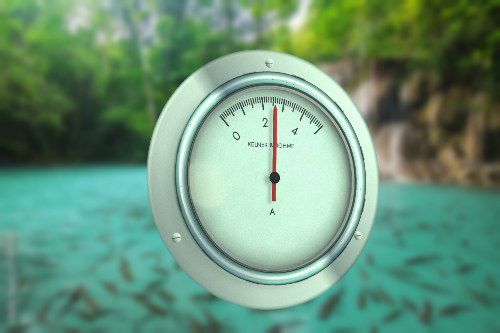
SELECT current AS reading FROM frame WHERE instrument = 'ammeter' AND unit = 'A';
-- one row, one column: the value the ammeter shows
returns 2.5 A
